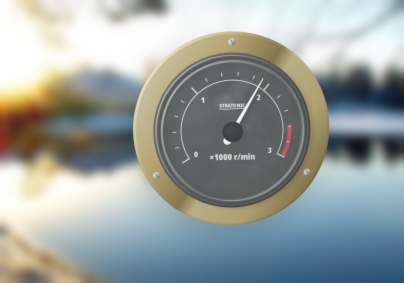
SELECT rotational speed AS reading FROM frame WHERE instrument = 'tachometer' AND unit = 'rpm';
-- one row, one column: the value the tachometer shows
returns 1900 rpm
